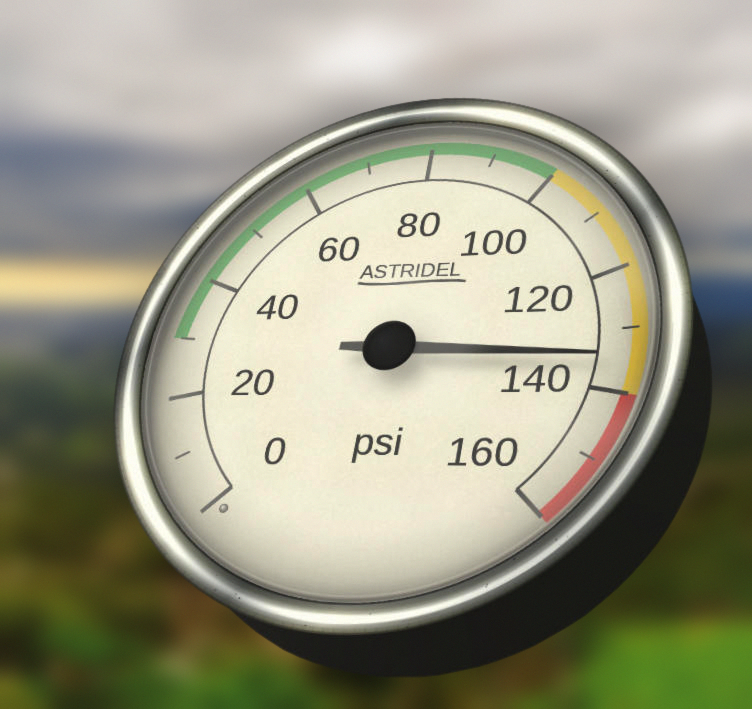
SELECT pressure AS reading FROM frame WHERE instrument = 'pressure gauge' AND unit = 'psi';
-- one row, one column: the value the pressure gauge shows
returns 135 psi
